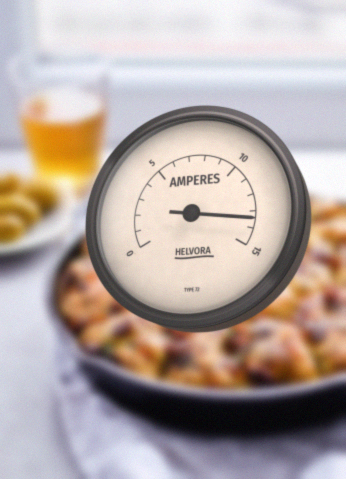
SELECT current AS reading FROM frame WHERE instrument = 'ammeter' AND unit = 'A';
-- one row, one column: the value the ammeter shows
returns 13.5 A
